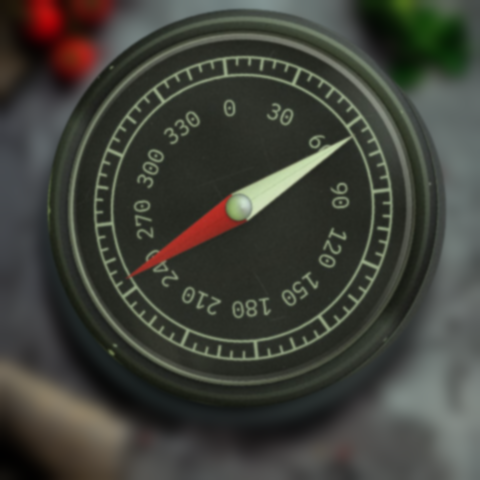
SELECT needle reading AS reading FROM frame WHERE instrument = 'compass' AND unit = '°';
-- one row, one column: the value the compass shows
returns 245 °
